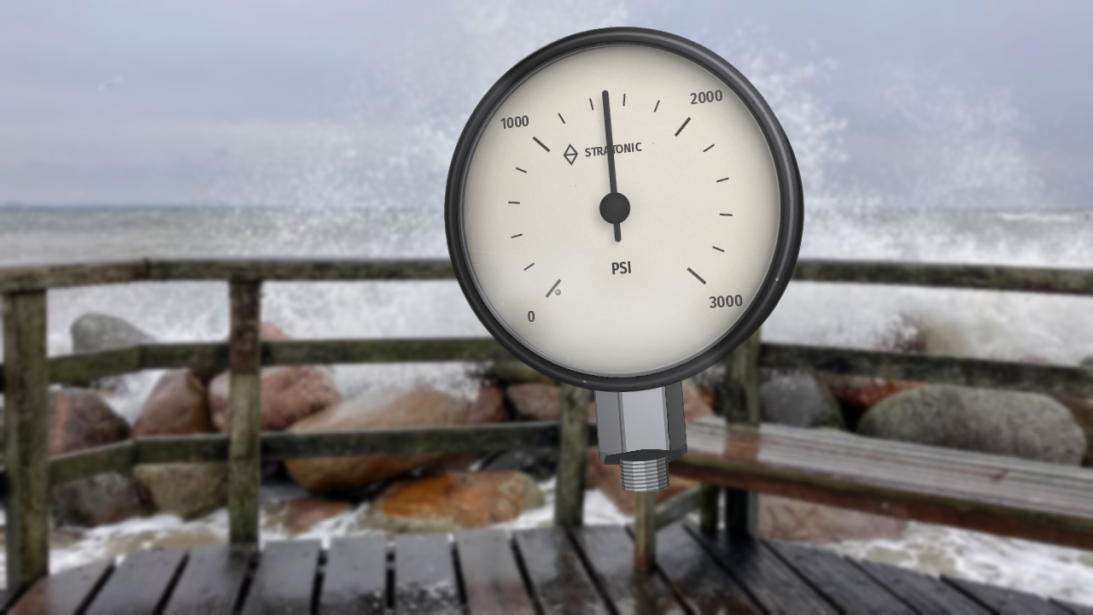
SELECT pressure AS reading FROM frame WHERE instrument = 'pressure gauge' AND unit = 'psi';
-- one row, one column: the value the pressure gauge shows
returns 1500 psi
